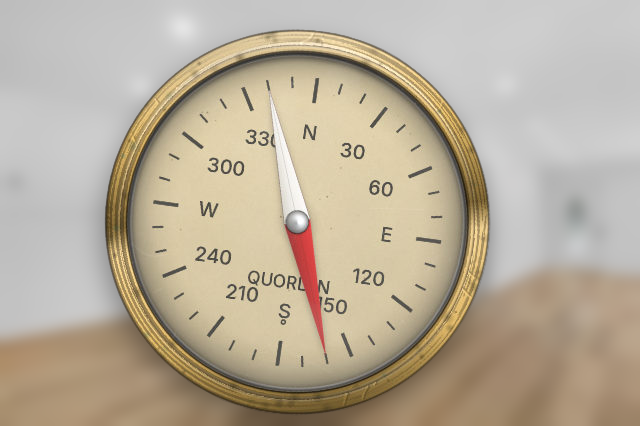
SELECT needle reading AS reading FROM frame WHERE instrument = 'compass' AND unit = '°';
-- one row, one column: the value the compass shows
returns 160 °
